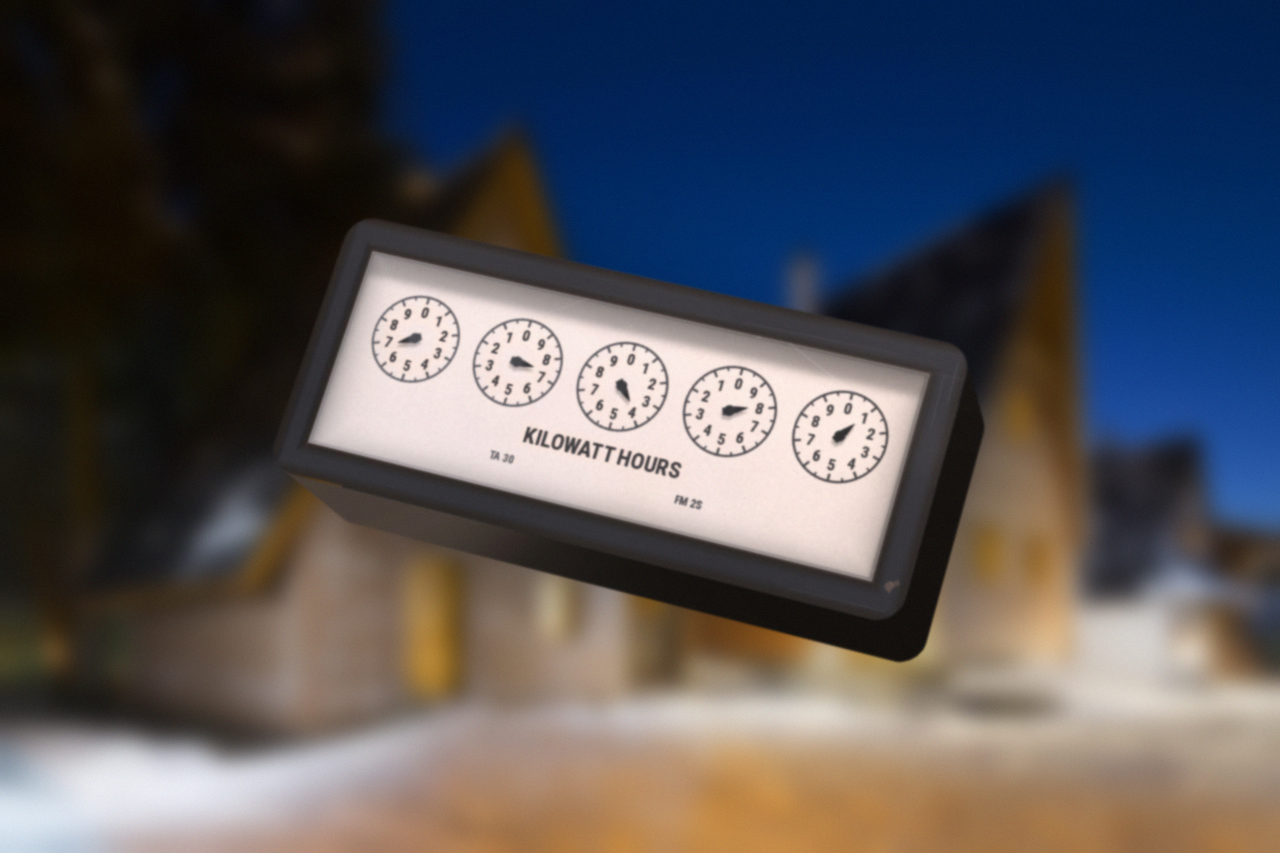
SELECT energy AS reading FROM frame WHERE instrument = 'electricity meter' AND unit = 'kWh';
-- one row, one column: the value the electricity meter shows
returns 67381 kWh
